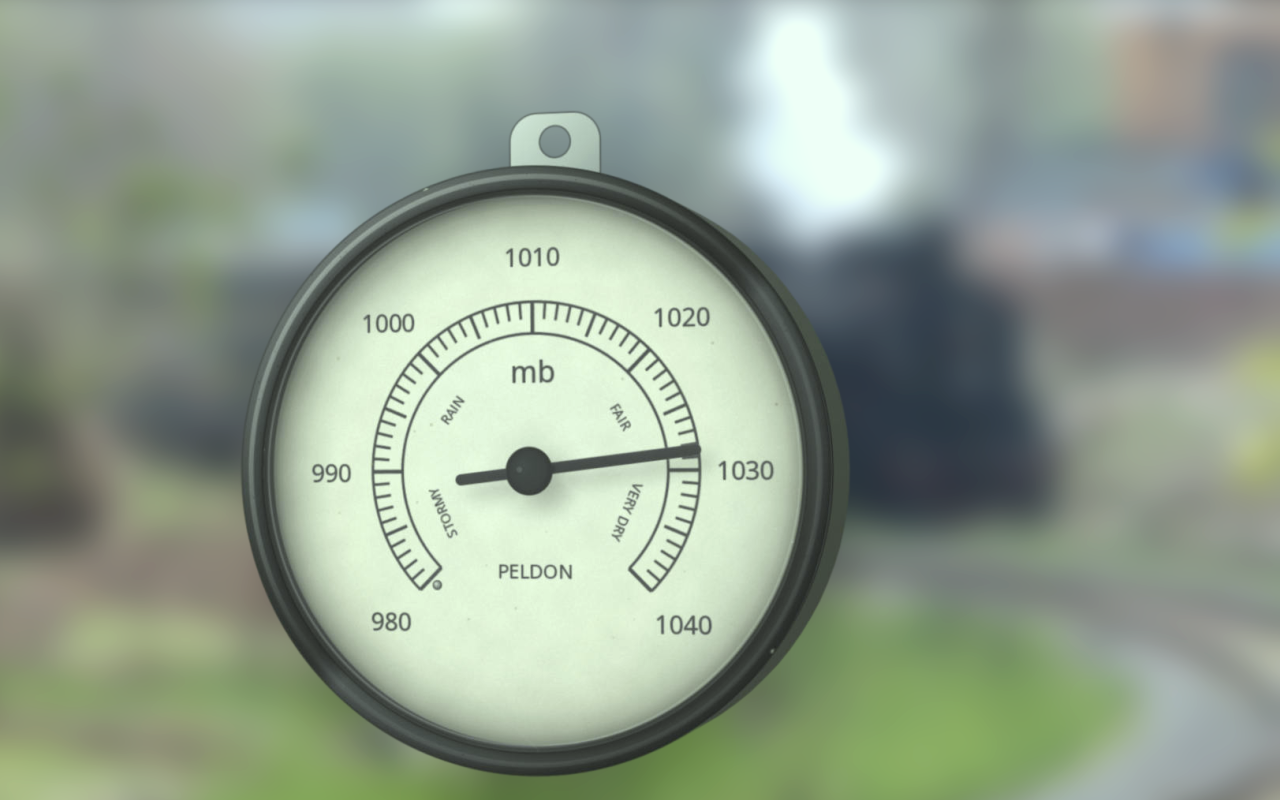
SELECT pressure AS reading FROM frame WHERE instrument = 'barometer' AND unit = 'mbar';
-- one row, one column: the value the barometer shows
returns 1028.5 mbar
